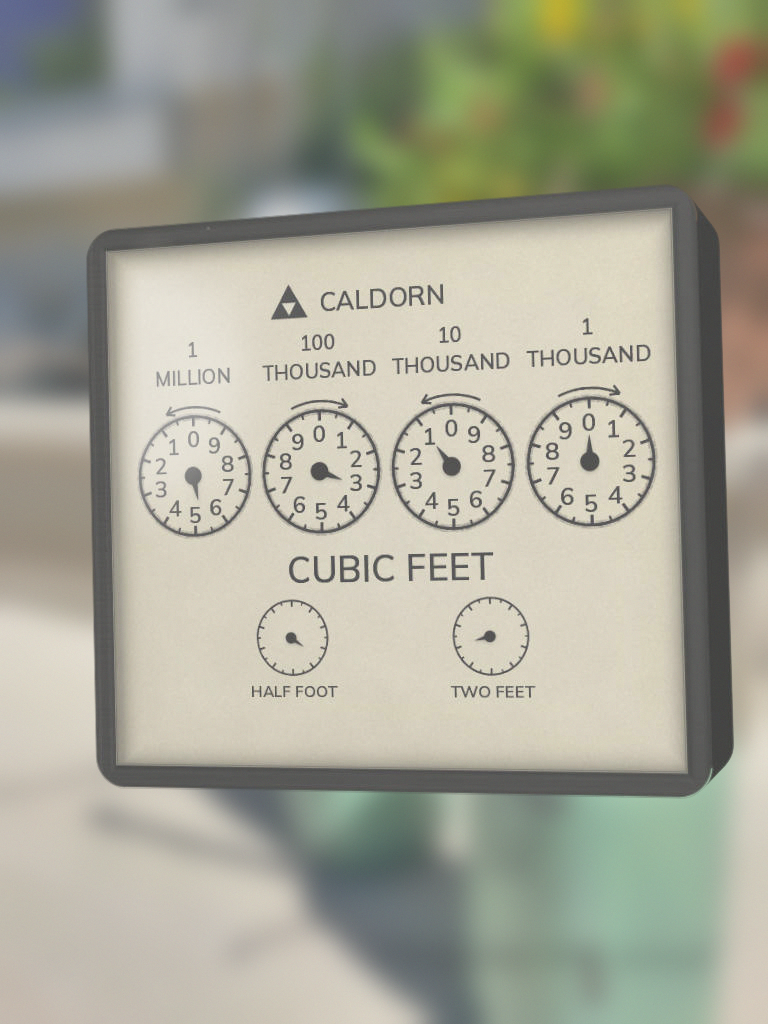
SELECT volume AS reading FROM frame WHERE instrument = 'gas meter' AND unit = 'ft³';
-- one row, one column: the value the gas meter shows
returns 531000 ft³
